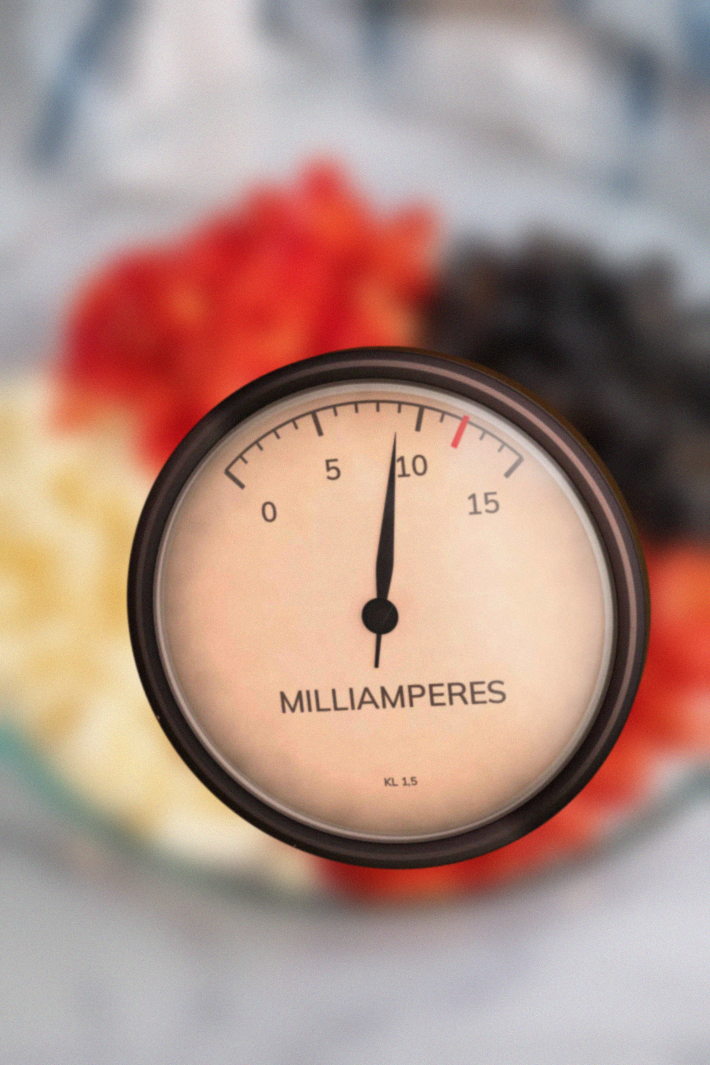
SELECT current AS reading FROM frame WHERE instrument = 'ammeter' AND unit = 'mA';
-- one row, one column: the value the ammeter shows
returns 9 mA
